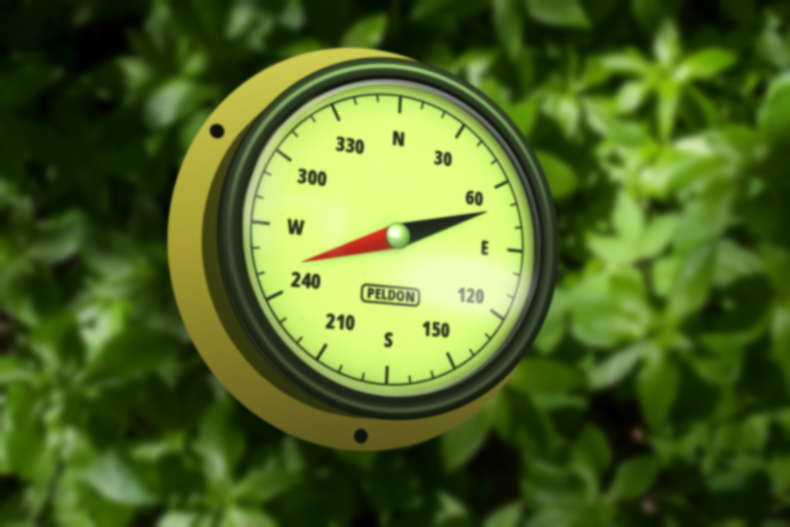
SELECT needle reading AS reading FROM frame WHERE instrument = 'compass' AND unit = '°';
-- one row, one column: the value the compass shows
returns 250 °
